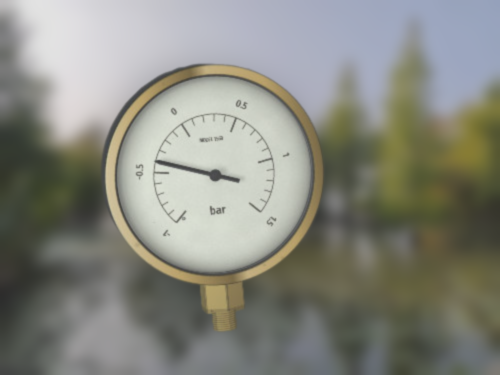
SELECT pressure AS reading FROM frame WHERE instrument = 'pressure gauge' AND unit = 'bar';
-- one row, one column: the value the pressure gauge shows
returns -0.4 bar
